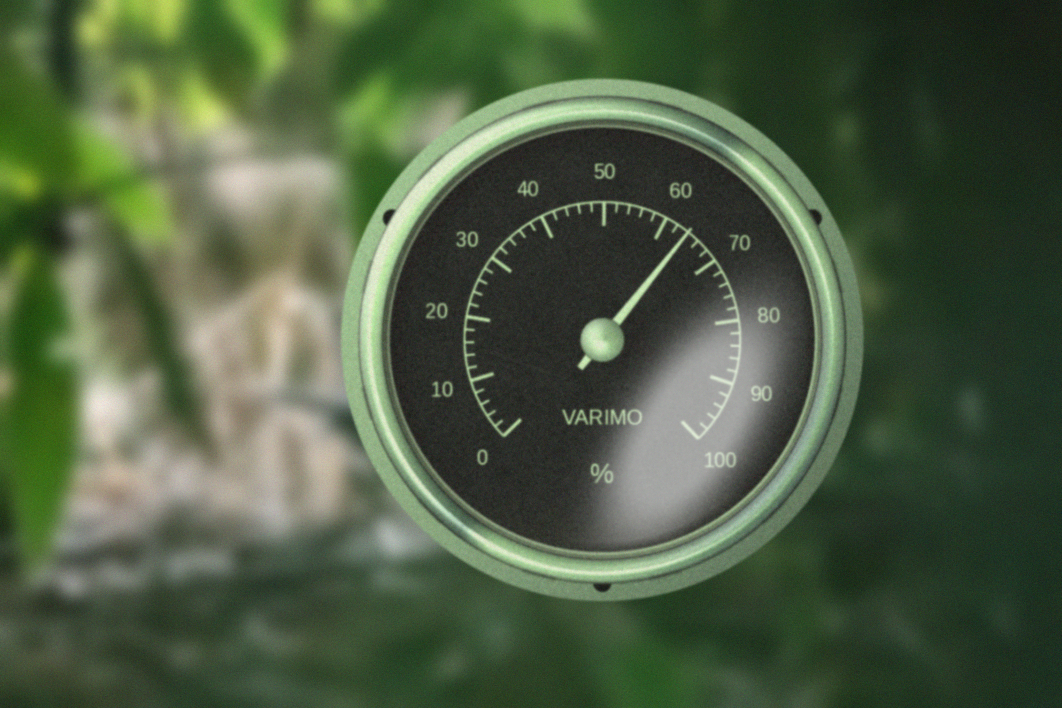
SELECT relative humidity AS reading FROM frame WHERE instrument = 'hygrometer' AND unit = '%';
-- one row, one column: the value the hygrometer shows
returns 64 %
